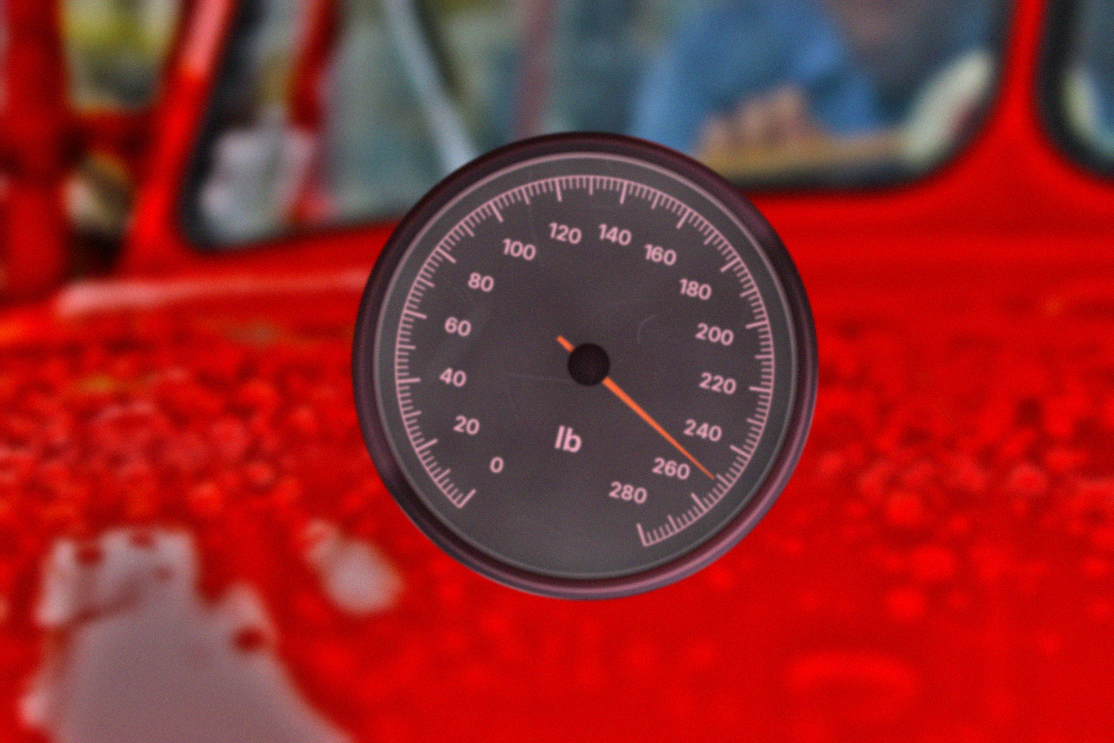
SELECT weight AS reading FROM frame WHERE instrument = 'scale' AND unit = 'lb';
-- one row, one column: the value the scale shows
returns 252 lb
